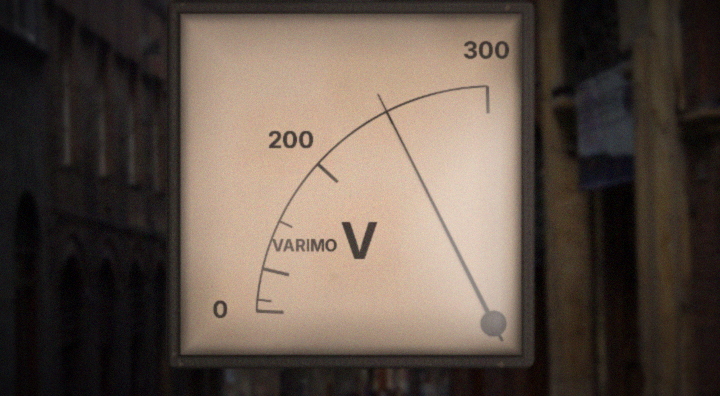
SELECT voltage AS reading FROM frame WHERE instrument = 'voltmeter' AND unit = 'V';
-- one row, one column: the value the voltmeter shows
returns 250 V
